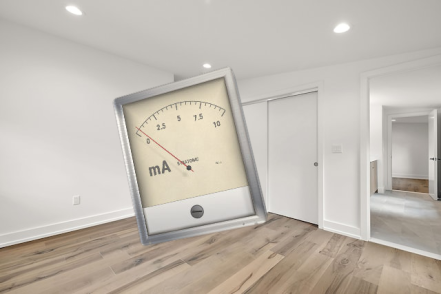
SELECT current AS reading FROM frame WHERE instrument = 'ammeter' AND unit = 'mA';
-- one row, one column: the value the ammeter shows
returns 0.5 mA
